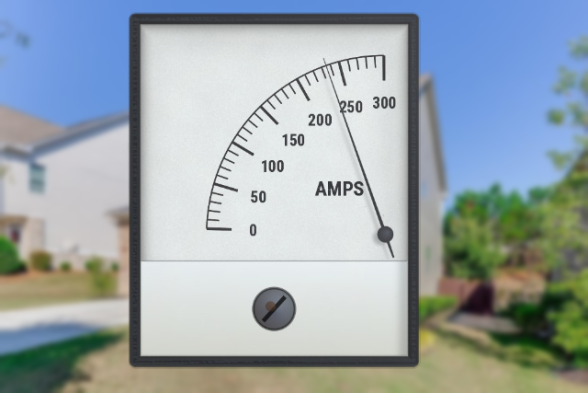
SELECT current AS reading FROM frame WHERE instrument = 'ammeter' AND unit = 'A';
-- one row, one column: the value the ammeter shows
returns 235 A
